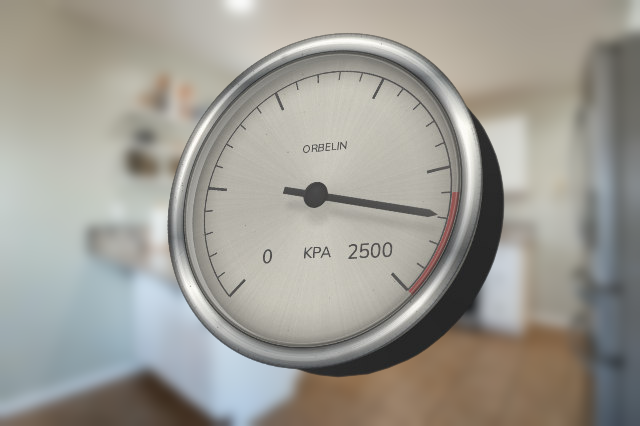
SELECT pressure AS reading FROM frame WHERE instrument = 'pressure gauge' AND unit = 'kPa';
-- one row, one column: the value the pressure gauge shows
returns 2200 kPa
